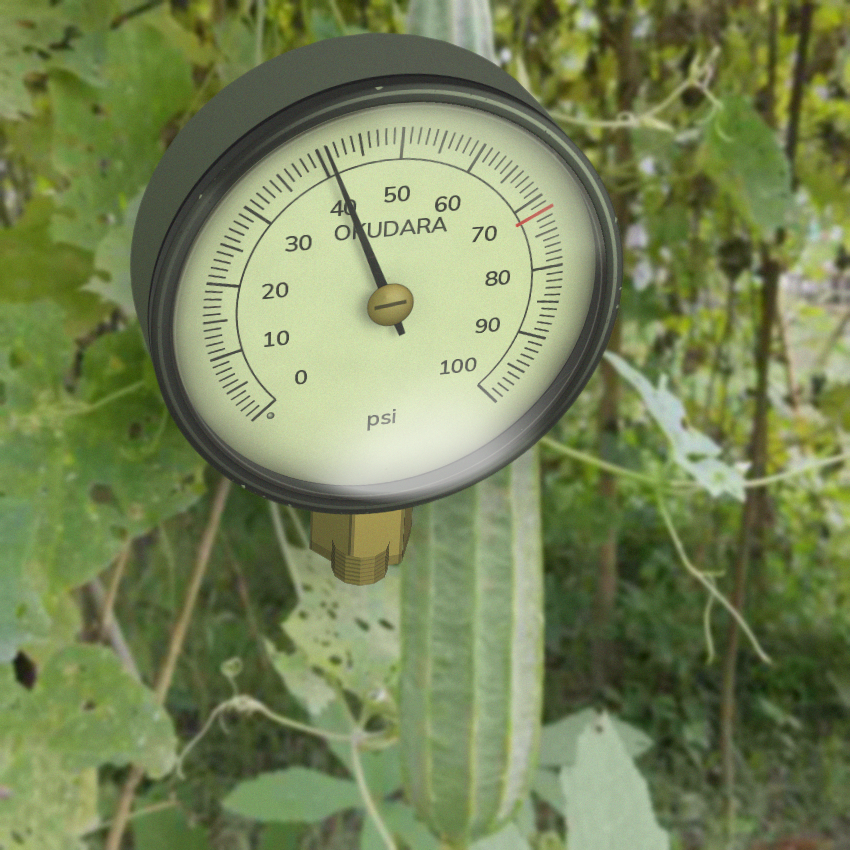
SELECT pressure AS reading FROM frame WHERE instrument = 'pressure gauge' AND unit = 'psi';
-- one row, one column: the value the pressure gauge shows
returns 41 psi
